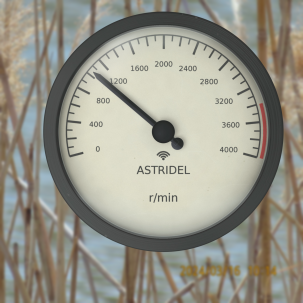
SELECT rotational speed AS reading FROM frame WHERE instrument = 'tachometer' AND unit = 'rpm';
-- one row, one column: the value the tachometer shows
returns 1050 rpm
